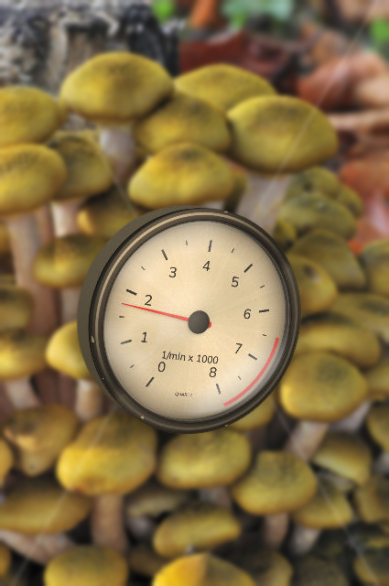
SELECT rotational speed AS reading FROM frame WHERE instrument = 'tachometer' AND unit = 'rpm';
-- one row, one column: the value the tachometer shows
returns 1750 rpm
